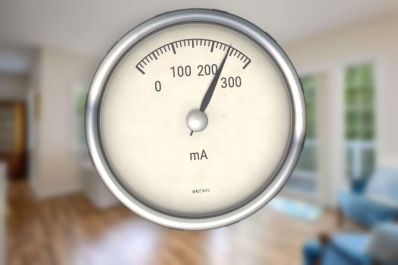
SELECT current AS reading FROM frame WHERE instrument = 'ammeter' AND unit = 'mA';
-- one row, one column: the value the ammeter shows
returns 240 mA
